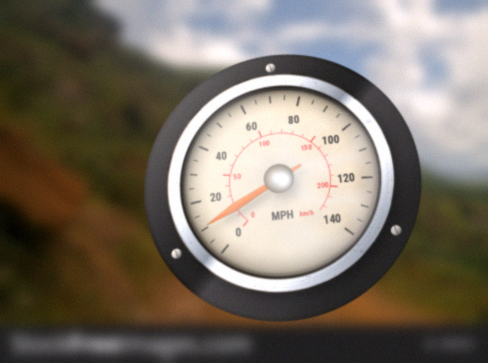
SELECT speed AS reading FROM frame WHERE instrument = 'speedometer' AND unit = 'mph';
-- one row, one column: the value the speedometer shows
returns 10 mph
